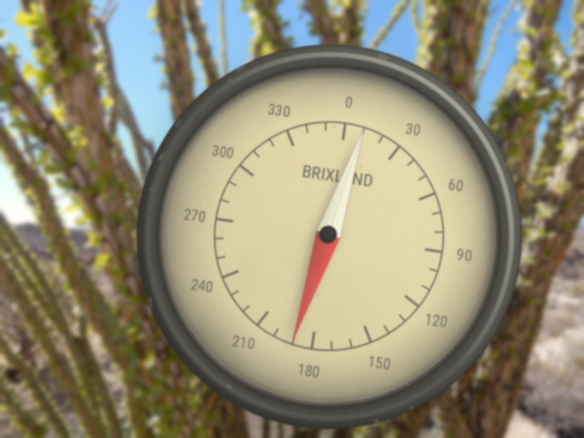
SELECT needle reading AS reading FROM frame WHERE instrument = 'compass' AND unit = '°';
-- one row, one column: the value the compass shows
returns 190 °
